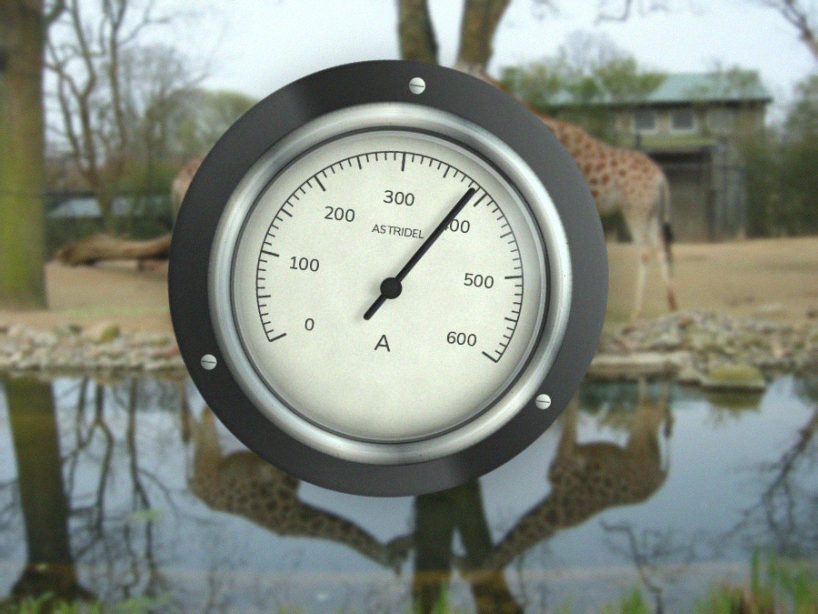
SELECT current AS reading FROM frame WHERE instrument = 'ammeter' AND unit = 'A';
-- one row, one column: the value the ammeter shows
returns 385 A
